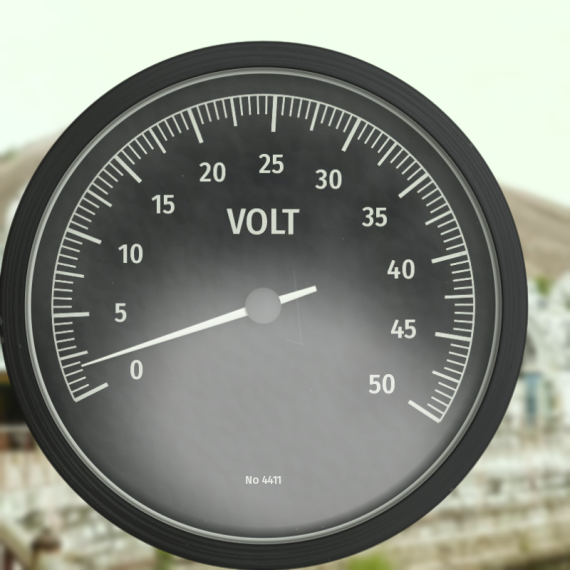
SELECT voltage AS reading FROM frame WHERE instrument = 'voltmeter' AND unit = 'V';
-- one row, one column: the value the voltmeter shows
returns 1.75 V
